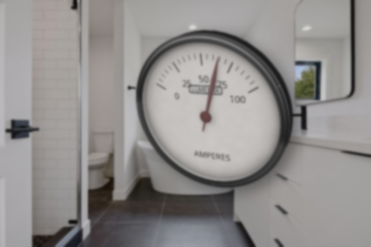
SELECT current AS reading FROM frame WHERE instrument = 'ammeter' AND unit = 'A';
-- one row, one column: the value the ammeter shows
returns 65 A
